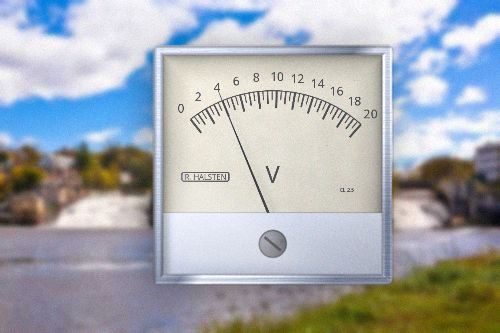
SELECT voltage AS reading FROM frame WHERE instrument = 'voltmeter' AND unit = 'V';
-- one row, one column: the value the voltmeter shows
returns 4 V
